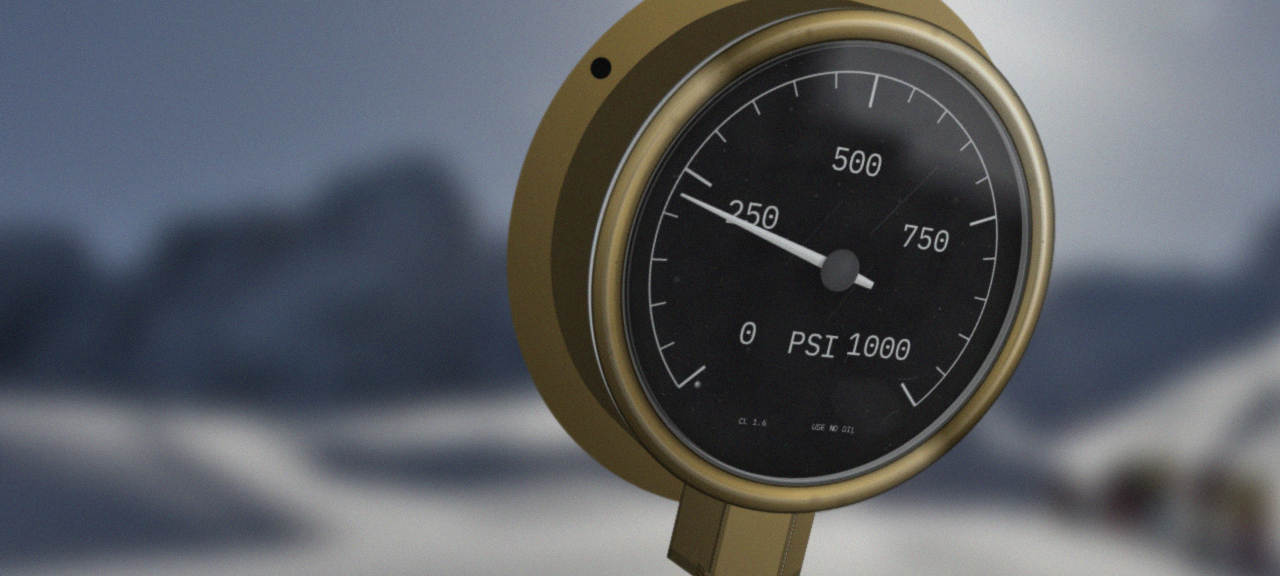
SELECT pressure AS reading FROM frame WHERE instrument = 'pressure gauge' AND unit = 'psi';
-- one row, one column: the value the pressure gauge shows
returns 225 psi
